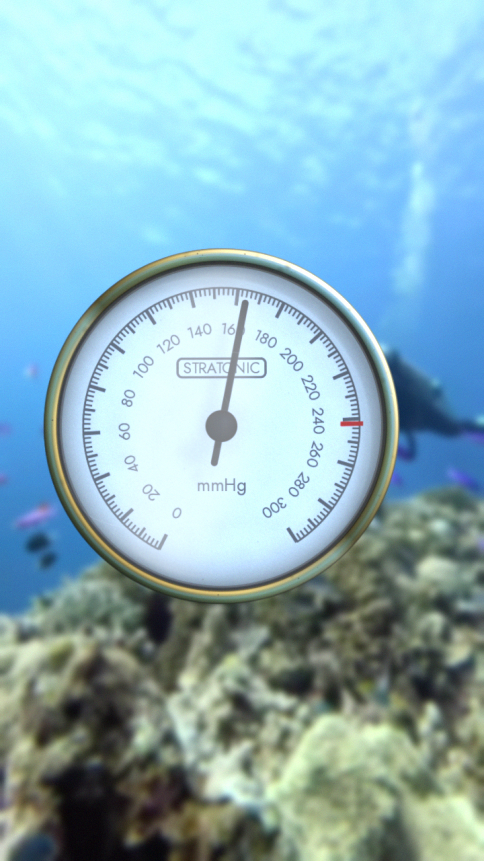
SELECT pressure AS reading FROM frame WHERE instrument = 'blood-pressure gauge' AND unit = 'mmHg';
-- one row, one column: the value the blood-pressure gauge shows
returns 164 mmHg
